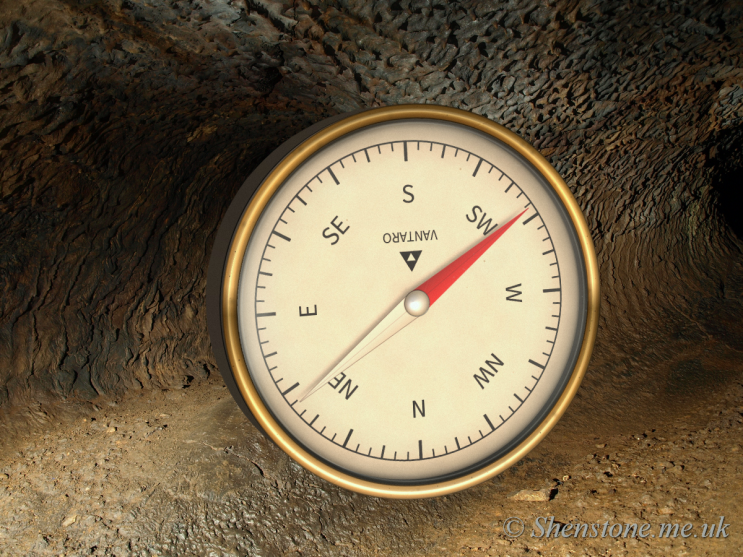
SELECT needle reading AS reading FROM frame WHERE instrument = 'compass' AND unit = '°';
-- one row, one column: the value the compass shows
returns 235 °
